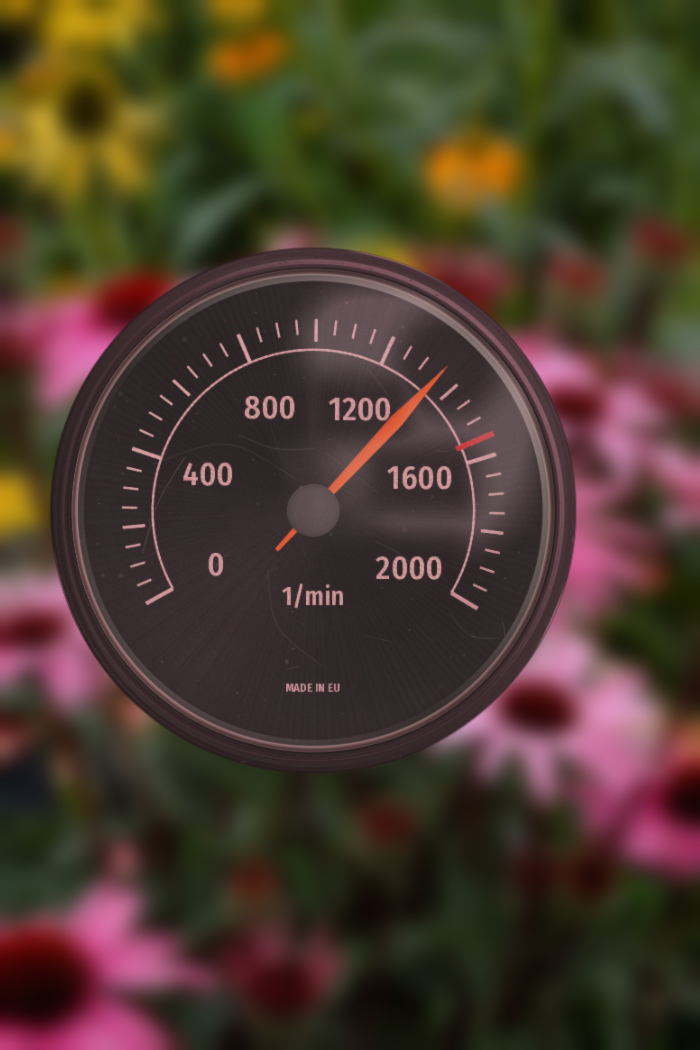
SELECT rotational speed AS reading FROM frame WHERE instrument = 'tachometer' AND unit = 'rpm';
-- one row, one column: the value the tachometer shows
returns 1350 rpm
